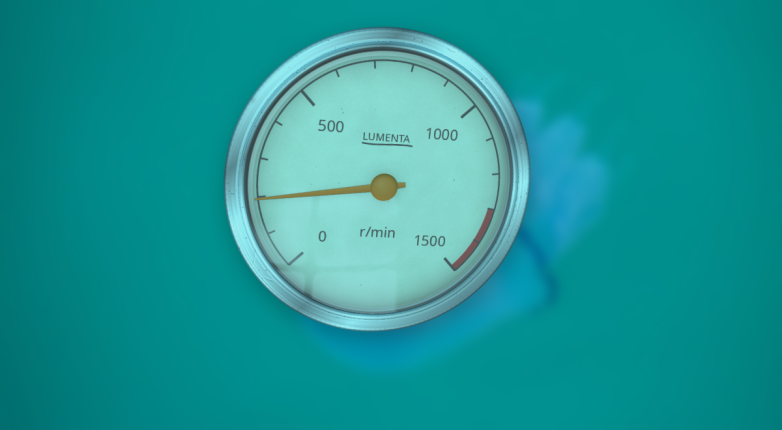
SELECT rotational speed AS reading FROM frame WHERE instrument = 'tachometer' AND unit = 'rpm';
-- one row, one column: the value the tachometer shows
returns 200 rpm
